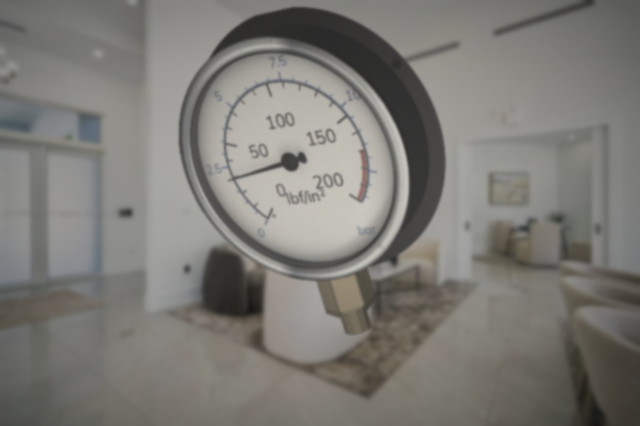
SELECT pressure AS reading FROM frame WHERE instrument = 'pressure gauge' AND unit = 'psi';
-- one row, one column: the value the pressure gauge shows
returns 30 psi
